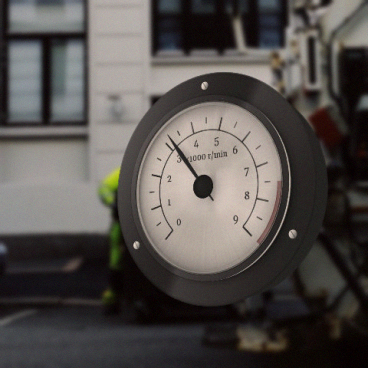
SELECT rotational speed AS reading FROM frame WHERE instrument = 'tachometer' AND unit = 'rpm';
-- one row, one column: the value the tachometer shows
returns 3250 rpm
